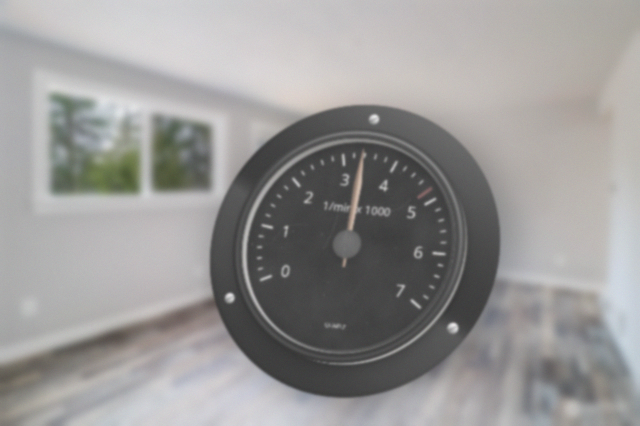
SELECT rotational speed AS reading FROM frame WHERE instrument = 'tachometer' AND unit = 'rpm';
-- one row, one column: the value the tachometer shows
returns 3400 rpm
